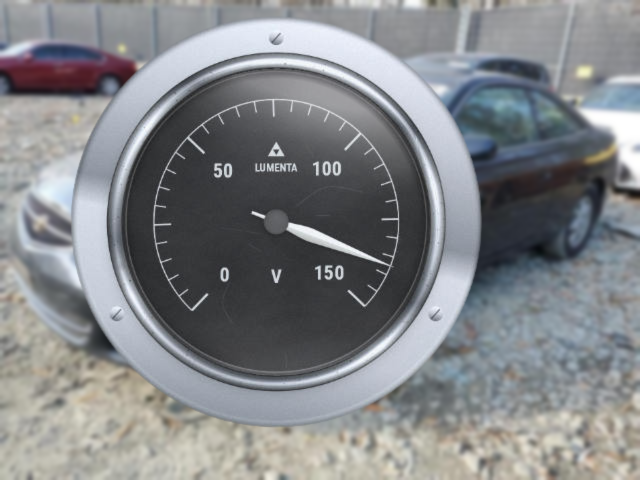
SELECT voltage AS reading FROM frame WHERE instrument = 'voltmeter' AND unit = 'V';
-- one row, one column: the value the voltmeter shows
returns 137.5 V
